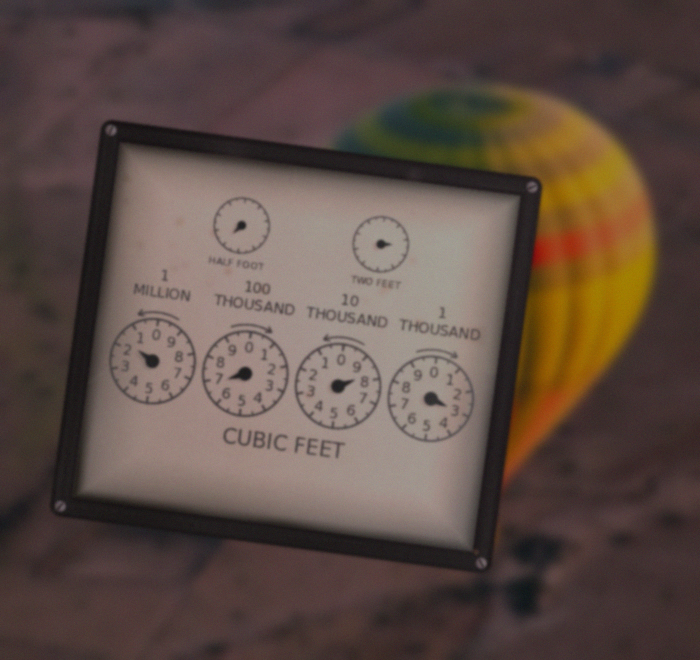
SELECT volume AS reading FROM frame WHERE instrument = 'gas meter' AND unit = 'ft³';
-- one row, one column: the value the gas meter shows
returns 168300 ft³
